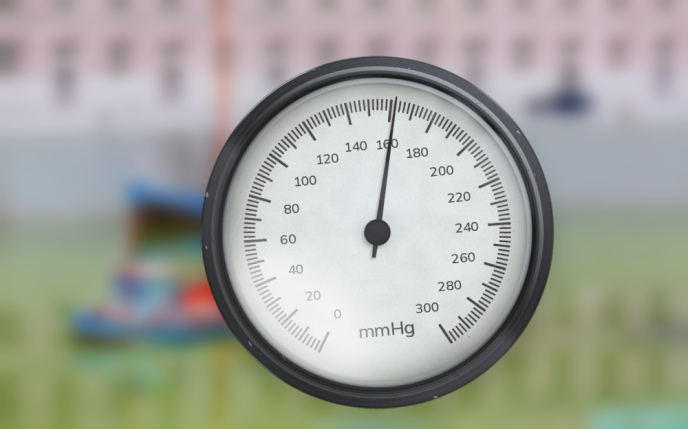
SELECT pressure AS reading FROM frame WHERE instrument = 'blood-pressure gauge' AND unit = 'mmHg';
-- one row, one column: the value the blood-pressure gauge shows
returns 162 mmHg
